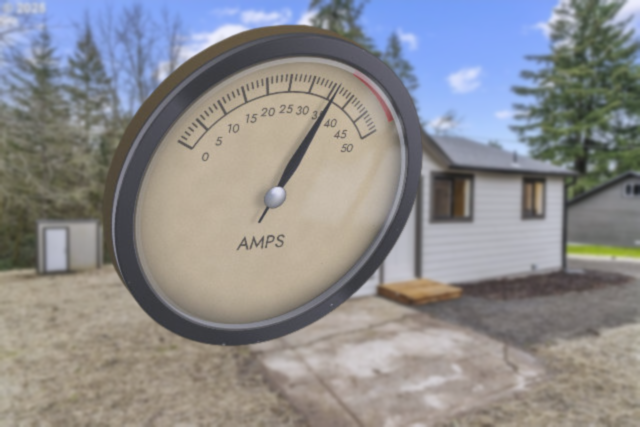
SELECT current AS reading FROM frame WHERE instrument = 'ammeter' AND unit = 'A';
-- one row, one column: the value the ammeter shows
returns 35 A
